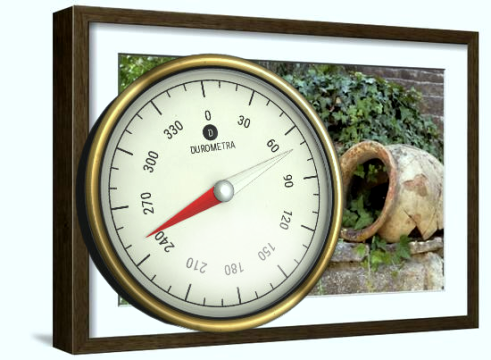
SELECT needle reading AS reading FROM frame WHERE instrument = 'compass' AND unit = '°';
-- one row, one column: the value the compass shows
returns 250 °
